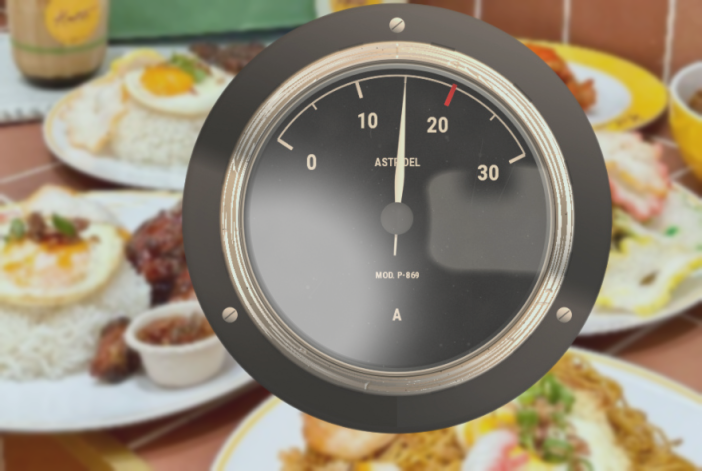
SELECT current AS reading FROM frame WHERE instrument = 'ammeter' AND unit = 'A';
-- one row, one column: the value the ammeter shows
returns 15 A
